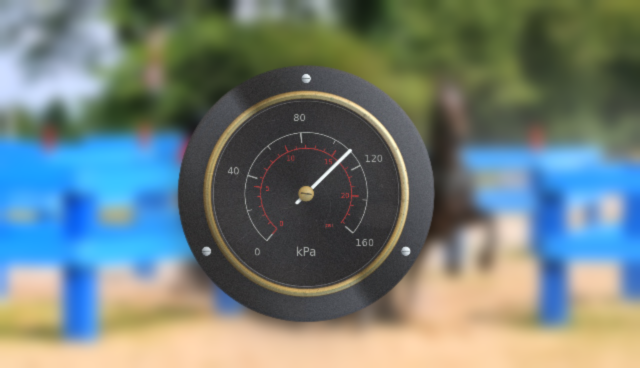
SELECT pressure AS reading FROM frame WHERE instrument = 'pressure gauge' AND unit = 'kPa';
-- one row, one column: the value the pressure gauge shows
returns 110 kPa
